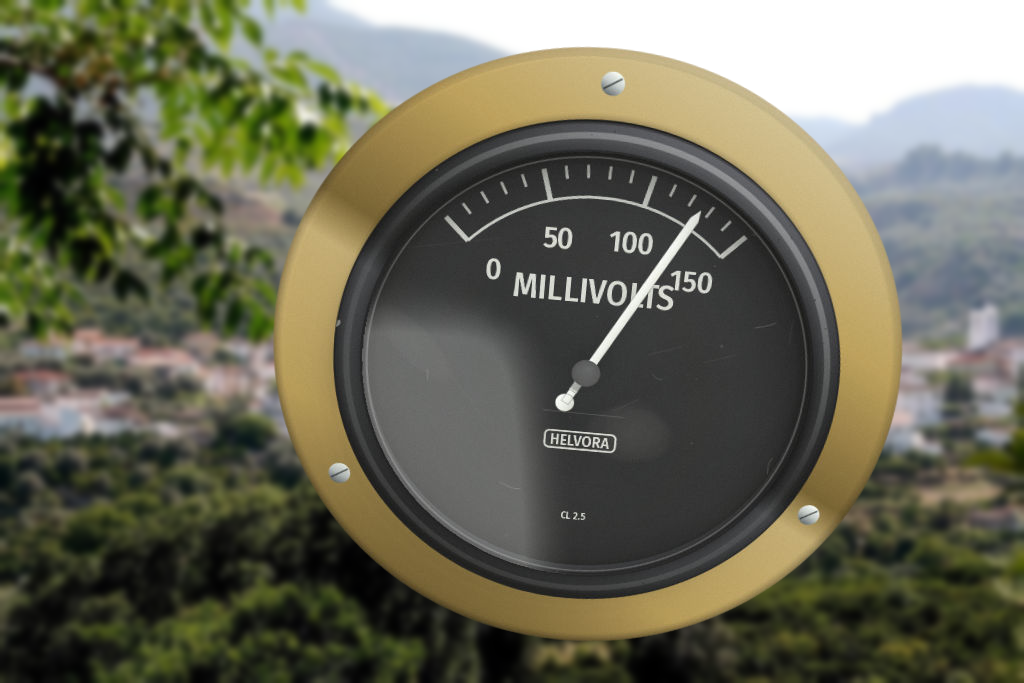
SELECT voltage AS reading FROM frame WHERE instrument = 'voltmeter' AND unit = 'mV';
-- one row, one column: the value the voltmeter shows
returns 125 mV
